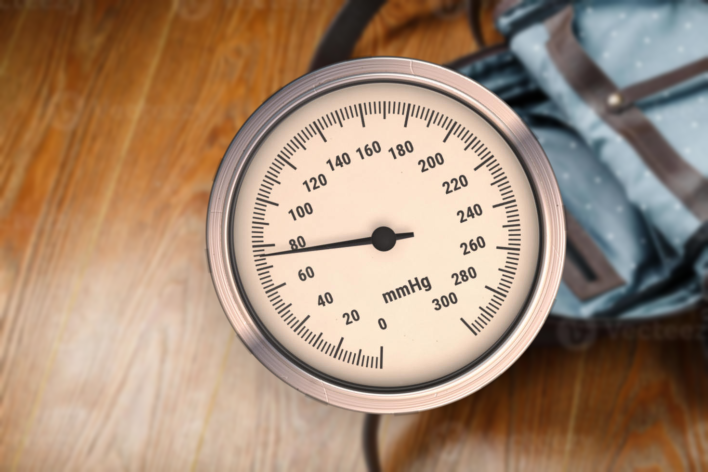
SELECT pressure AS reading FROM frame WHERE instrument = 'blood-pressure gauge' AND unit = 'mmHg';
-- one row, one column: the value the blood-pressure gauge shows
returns 76 mmHg
